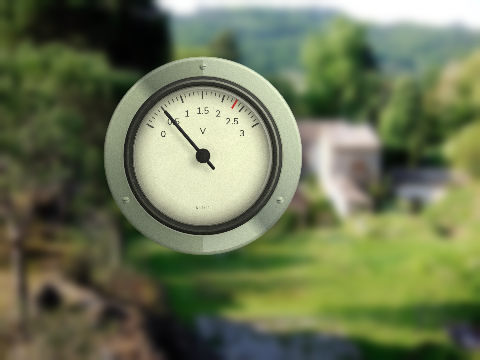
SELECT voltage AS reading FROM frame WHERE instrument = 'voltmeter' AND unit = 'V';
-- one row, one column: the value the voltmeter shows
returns 0.5 V
